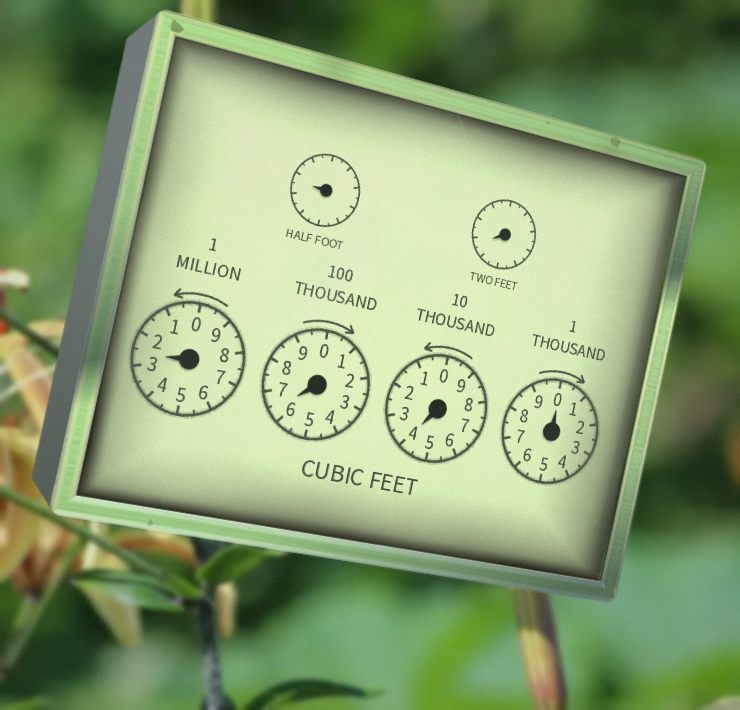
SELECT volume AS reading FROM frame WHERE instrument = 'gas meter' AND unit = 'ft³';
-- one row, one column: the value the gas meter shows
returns 264000 ft³
